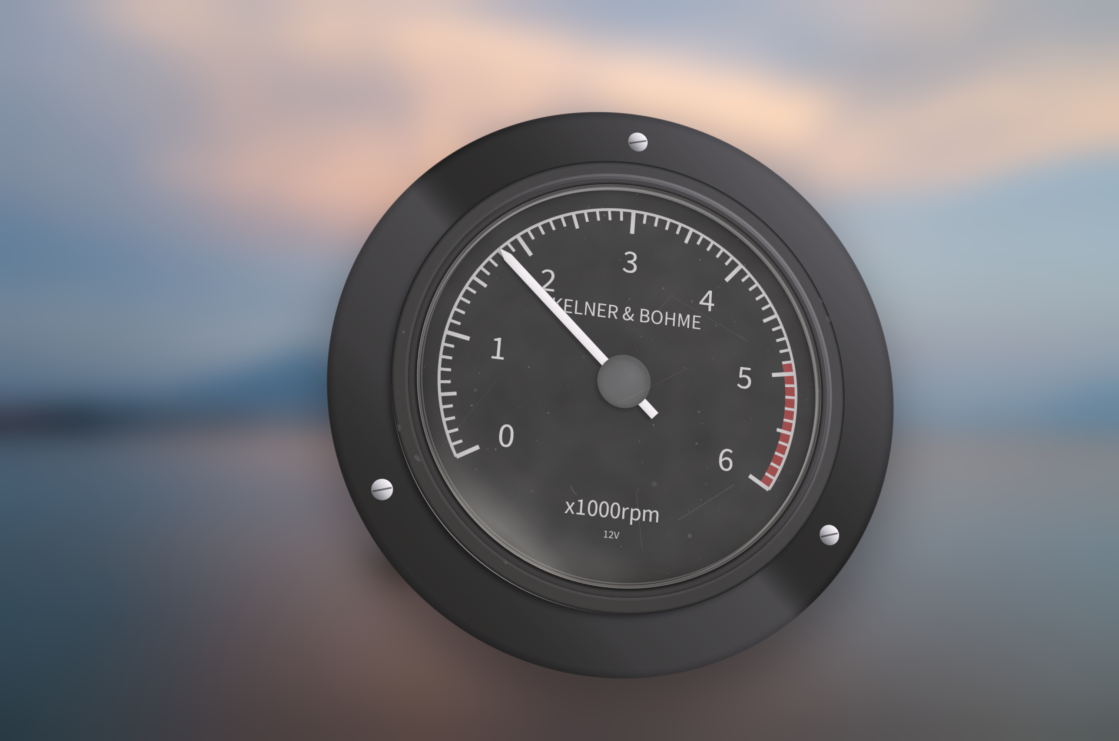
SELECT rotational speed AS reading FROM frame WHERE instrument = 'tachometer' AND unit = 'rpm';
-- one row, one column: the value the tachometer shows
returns 1800 rpm
